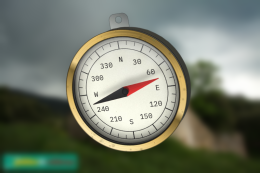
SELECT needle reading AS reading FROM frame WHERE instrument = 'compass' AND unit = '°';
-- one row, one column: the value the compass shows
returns 75 °
